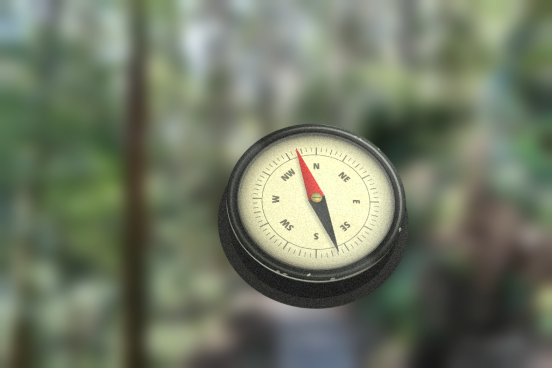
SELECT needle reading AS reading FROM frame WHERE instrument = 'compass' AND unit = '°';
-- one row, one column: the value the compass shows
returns 340 °
